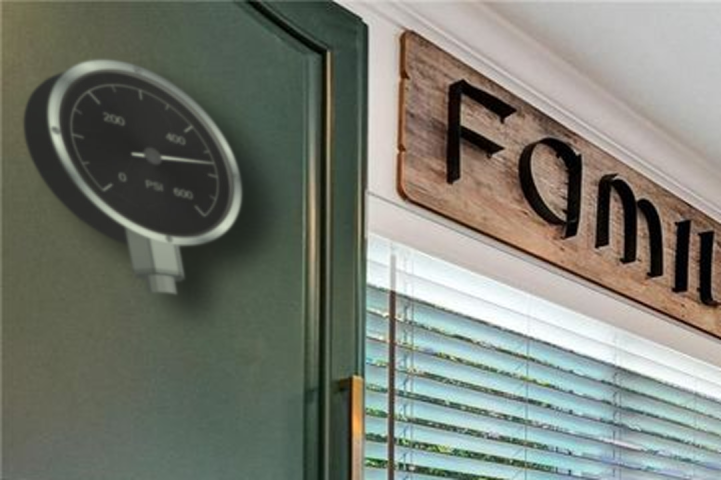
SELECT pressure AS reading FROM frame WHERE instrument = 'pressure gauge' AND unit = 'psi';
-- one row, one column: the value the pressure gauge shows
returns 475 psi
